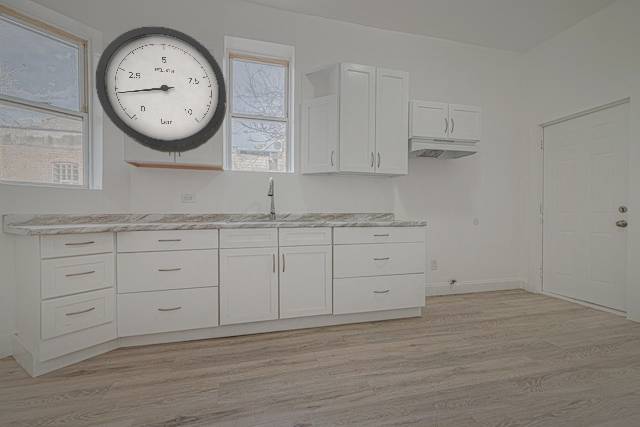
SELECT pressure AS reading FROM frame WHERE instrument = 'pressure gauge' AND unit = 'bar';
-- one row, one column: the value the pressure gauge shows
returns 1.25 bar
